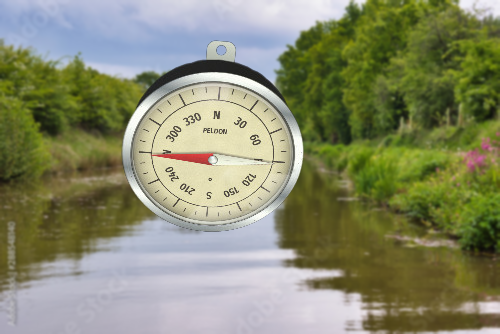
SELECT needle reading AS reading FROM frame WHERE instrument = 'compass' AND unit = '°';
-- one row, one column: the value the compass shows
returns 270 °
